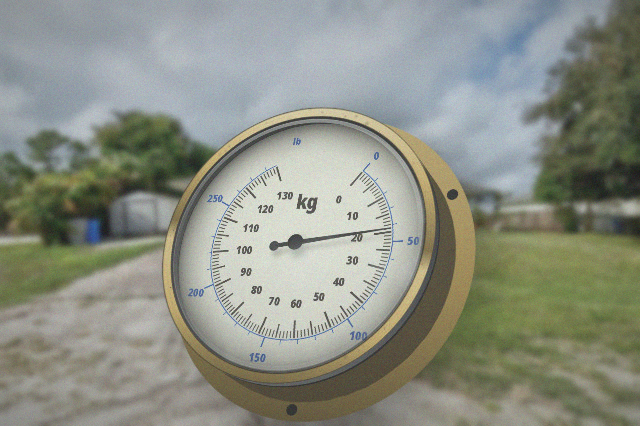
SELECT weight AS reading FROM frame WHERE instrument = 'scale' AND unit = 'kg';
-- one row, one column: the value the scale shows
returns 20 kg
